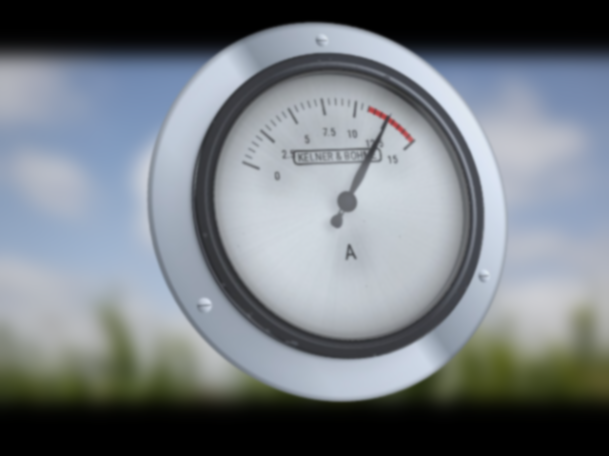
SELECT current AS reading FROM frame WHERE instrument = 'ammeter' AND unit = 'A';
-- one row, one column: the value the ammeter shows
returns 12.5 A
